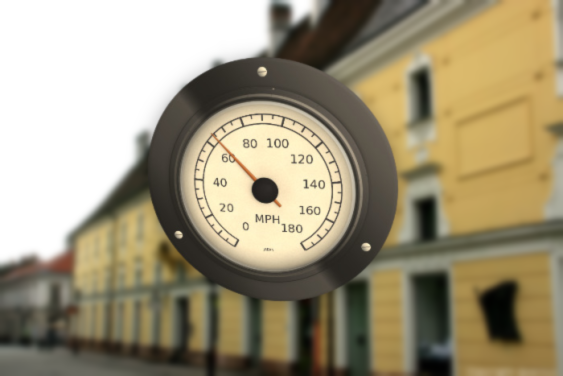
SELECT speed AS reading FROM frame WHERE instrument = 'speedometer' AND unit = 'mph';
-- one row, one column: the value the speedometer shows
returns 65 mph
